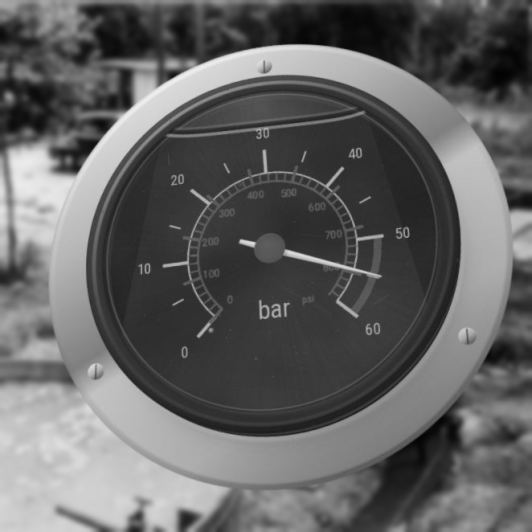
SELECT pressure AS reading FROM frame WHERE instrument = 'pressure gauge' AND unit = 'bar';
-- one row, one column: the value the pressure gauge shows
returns 55 bar
